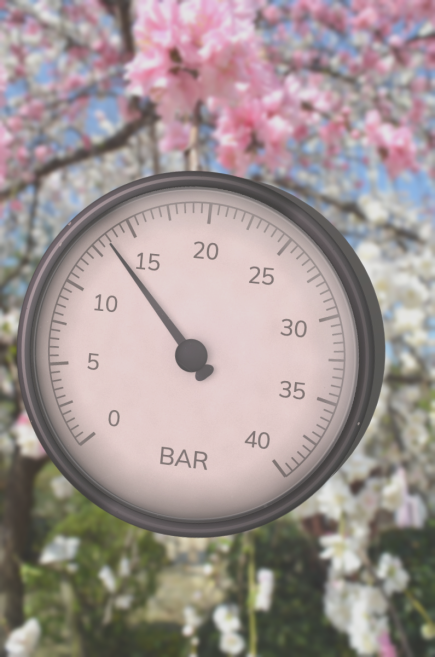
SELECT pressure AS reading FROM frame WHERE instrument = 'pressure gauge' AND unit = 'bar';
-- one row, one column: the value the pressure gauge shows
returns 13.5 bar
